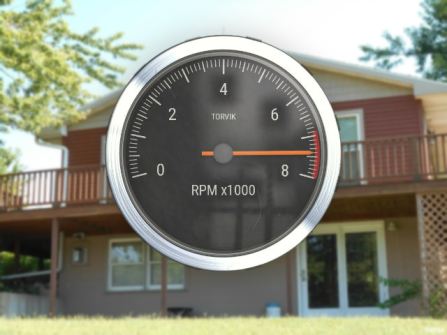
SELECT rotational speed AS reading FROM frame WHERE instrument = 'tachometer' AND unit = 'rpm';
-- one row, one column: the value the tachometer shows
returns 7400 rpm
